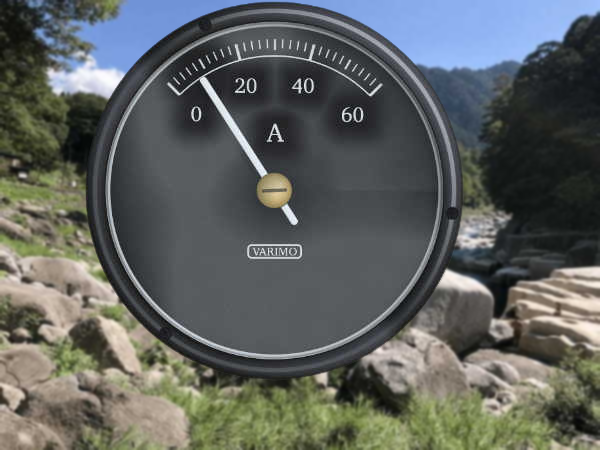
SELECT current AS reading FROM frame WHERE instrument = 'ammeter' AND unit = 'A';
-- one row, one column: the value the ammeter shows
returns 8 A
